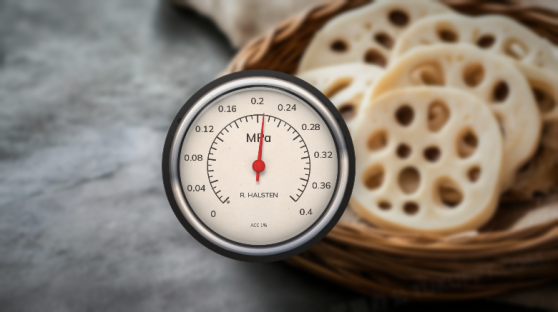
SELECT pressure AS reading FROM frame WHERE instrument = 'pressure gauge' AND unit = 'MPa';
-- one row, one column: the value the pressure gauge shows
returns 0.21 MPa
